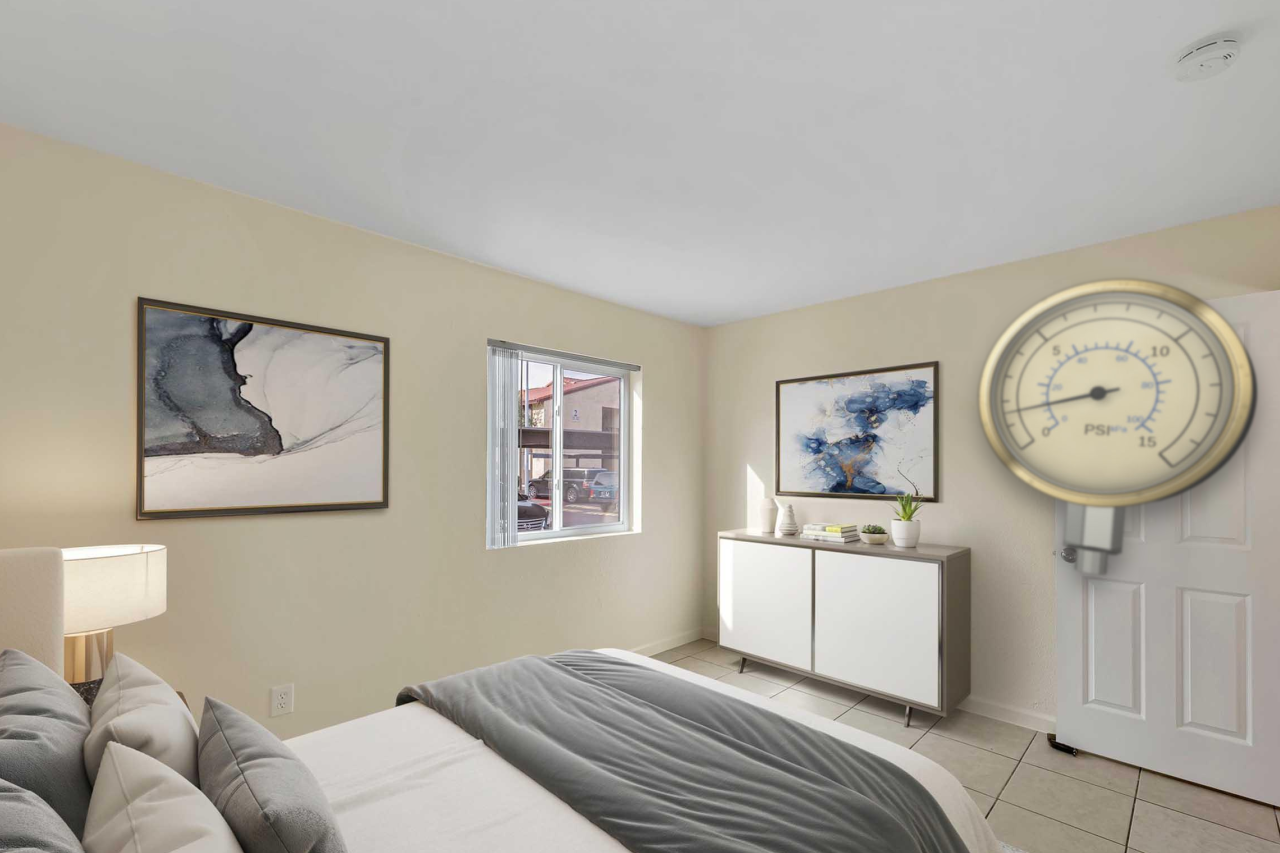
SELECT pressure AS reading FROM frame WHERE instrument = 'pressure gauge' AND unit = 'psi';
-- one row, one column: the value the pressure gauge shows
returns 1.5 psi
